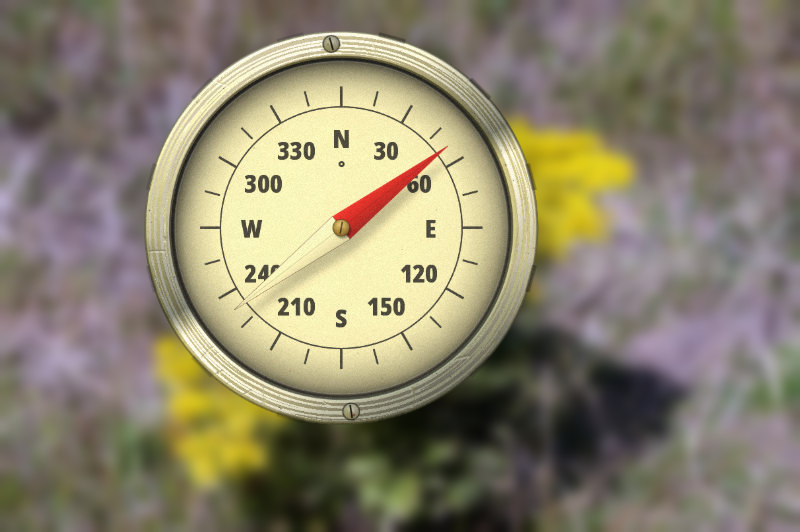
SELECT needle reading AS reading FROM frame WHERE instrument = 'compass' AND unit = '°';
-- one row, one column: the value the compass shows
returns 52.5 °
